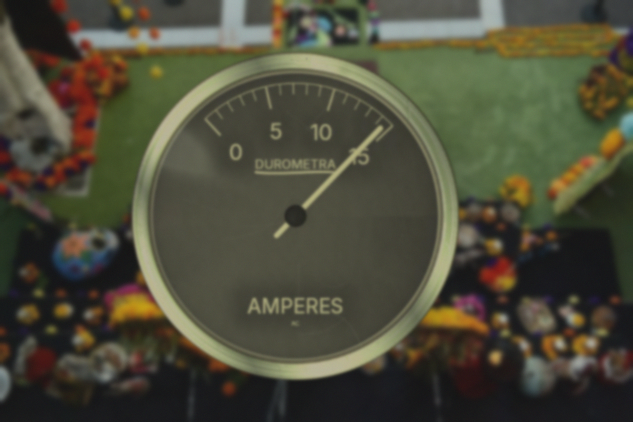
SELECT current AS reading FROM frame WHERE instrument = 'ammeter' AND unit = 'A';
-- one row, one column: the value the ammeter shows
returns 14.5 A
